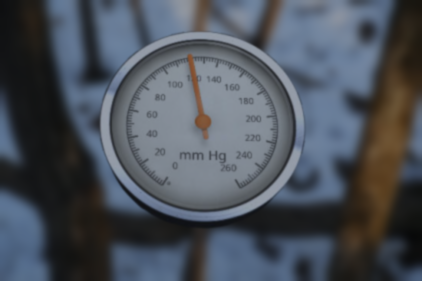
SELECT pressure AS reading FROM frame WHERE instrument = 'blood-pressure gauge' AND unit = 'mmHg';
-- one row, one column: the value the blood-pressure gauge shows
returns 120 mmHg
